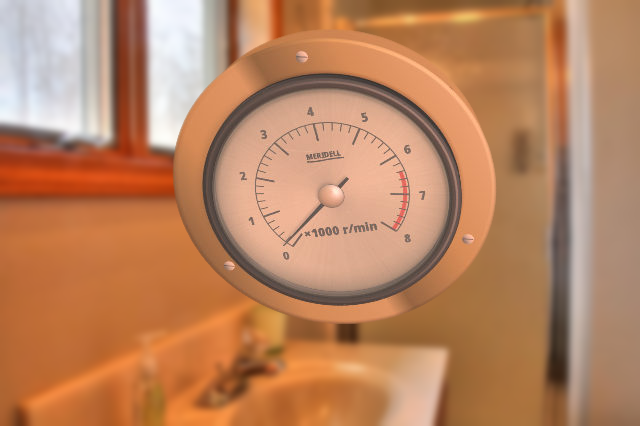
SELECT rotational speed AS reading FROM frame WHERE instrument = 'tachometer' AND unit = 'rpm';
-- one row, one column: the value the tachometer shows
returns 200 rpm
